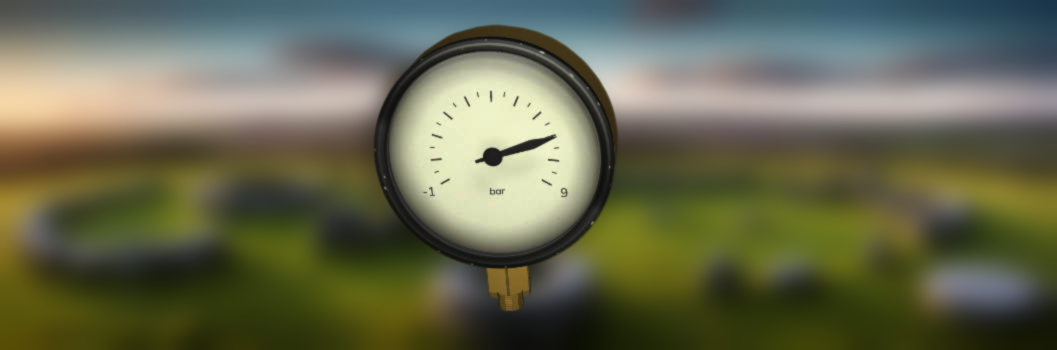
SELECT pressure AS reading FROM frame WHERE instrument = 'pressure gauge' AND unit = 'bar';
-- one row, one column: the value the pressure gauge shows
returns 7 bar
